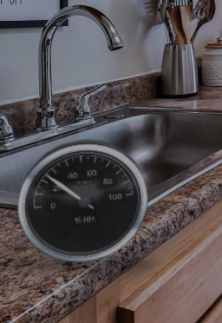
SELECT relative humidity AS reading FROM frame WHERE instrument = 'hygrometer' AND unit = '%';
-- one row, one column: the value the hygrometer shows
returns 25 %
